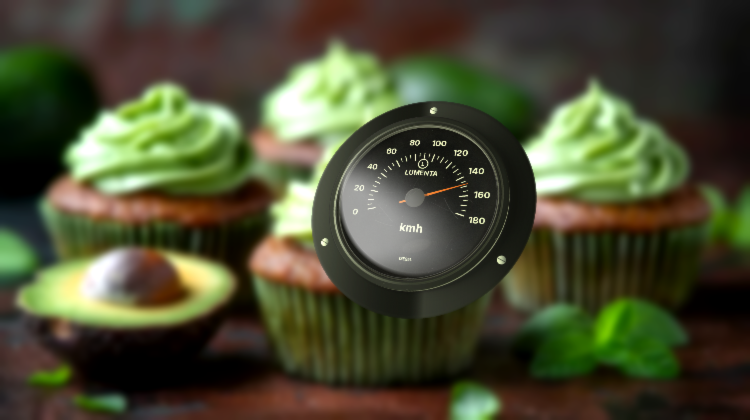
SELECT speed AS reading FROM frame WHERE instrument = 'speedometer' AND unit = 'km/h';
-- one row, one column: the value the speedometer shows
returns 150 km/h
